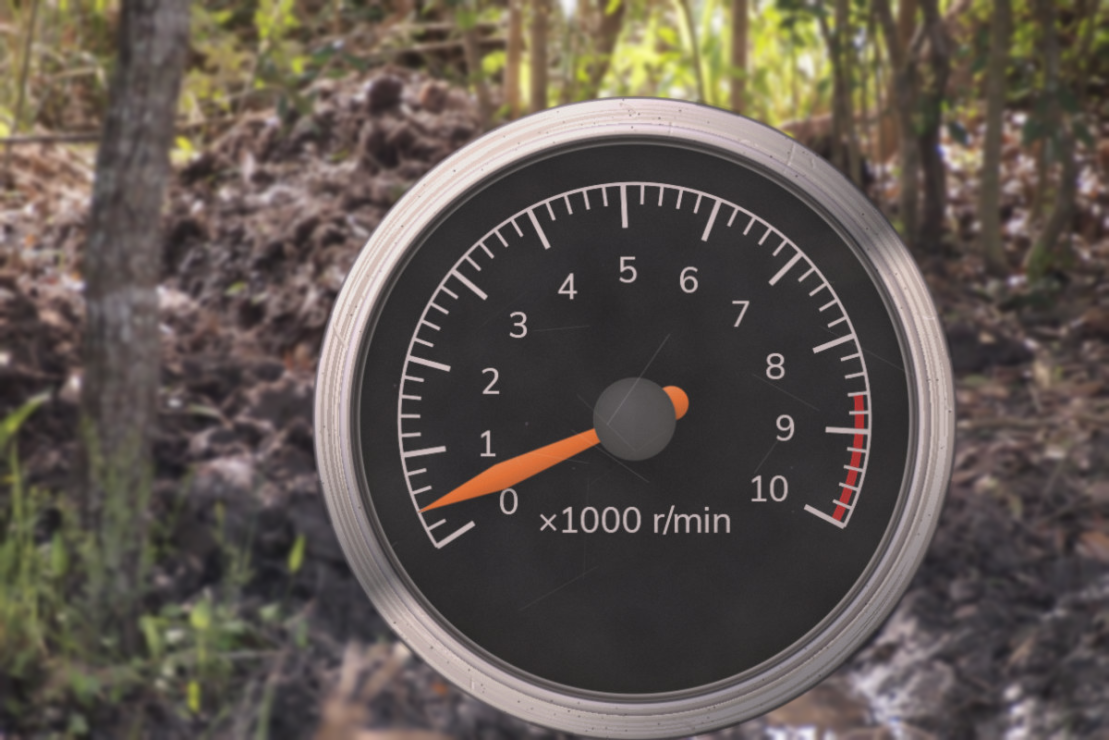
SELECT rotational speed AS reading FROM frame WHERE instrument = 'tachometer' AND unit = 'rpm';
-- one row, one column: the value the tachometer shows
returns 400 rpm
